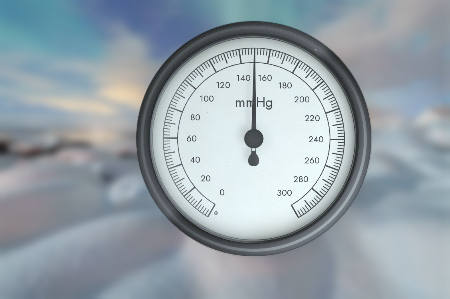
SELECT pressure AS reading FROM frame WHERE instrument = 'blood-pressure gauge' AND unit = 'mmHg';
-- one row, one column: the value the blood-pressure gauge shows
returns 150 mmHg
